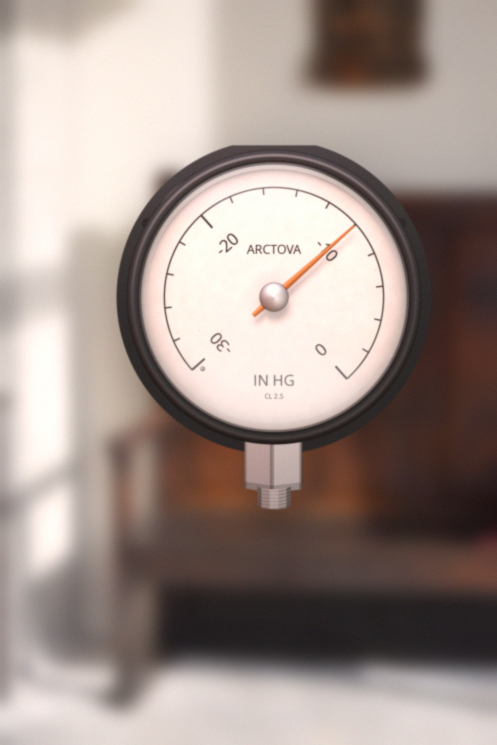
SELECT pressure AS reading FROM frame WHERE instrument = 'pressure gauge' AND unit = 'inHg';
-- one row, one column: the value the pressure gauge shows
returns -10 inHg
